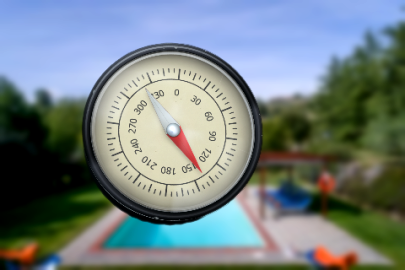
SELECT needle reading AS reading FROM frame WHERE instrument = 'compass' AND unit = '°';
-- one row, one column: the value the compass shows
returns 140 °
